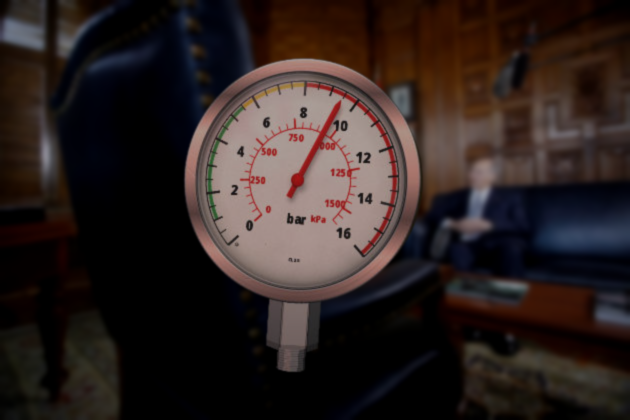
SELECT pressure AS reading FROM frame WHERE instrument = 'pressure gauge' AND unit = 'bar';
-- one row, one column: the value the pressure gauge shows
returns 9.5 bar
